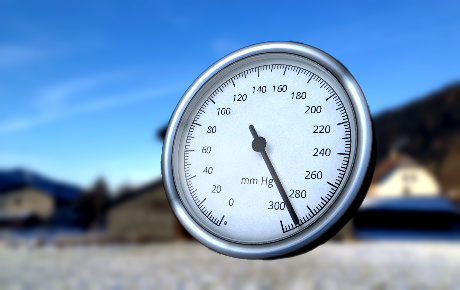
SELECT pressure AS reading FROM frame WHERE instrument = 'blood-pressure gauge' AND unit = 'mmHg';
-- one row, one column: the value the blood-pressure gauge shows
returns 290 mmHg
